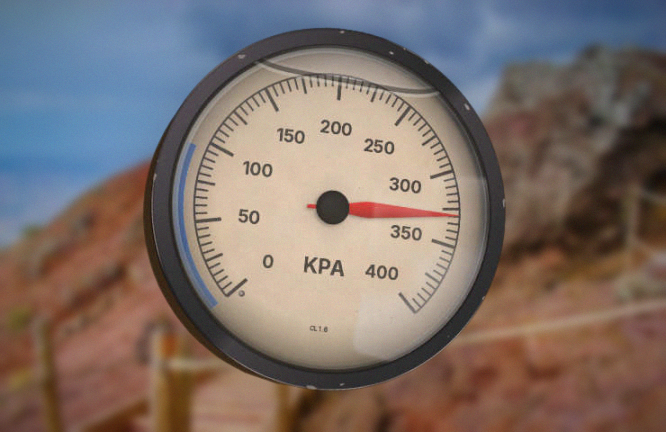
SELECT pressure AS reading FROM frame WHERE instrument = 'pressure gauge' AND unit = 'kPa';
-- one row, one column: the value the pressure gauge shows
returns 330 kPa
